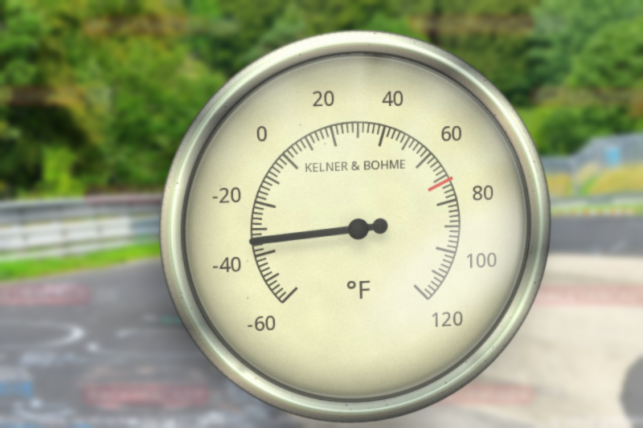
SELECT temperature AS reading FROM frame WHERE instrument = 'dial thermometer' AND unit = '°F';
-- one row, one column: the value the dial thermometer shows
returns -34 °F
